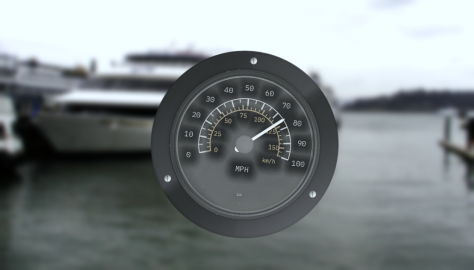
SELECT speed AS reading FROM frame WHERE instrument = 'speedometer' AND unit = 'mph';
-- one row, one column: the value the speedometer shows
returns 75 mph
